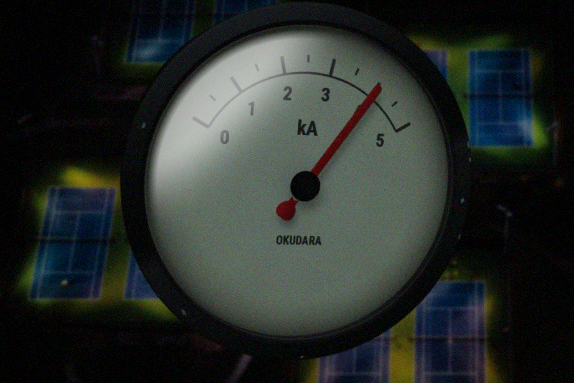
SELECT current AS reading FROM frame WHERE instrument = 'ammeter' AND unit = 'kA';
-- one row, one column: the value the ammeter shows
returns 4 kA
